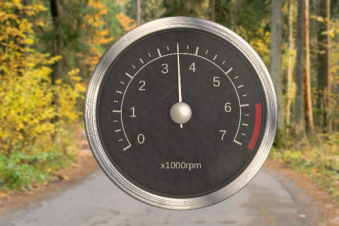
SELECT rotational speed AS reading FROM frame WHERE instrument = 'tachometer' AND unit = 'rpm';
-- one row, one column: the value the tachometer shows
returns 3500 rpm
